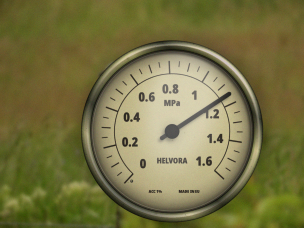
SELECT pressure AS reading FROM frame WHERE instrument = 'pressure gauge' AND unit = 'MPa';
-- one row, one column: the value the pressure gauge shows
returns 1.15 MPa
